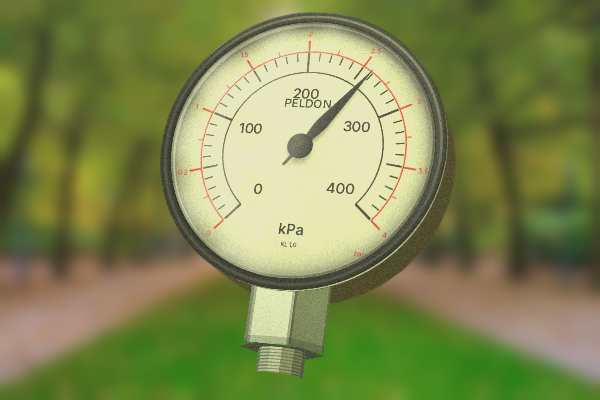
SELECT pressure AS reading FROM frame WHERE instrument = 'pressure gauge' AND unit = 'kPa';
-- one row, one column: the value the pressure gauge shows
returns 260 kPa
